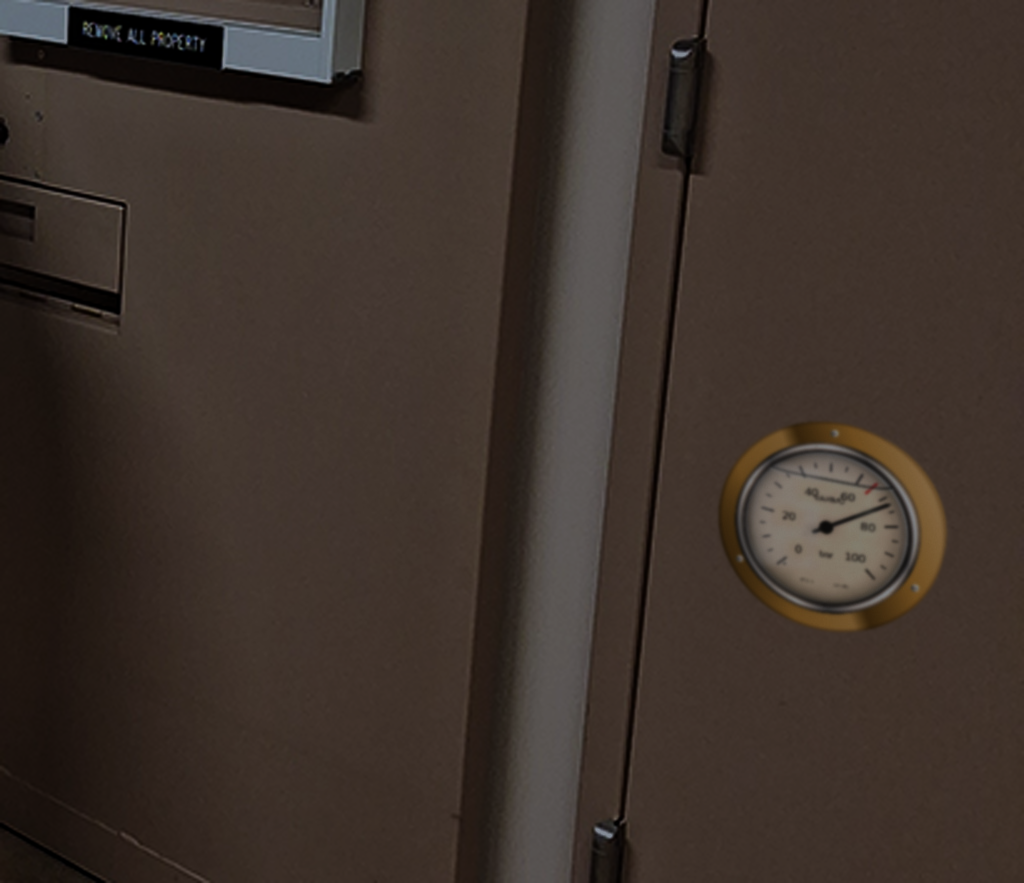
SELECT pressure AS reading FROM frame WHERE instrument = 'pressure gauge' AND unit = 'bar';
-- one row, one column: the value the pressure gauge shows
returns 72.5 bar
